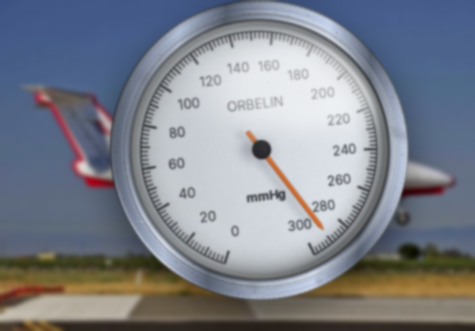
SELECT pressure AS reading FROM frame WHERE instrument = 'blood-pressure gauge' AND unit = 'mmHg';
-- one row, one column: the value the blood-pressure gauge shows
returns 290 mmHg
